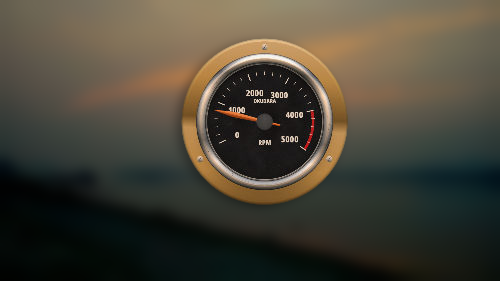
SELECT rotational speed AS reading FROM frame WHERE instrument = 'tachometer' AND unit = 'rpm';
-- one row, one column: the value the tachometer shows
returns 800 rpm
